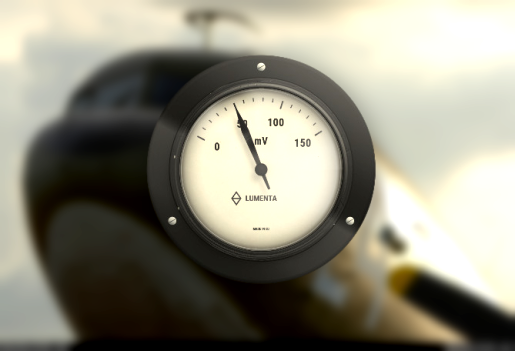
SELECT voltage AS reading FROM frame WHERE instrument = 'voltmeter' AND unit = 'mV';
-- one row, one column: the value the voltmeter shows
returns 50 mV
